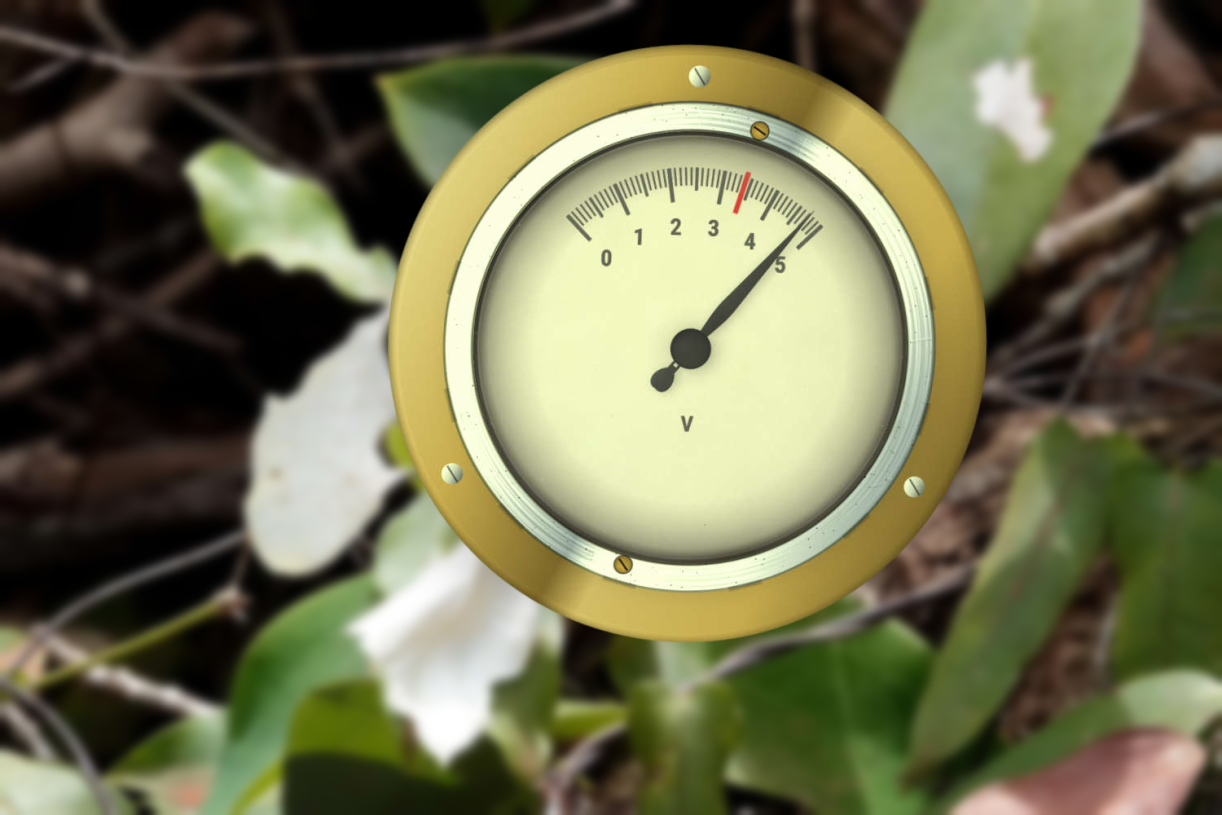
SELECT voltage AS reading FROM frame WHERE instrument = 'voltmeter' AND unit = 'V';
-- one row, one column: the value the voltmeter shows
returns 4.7 V
